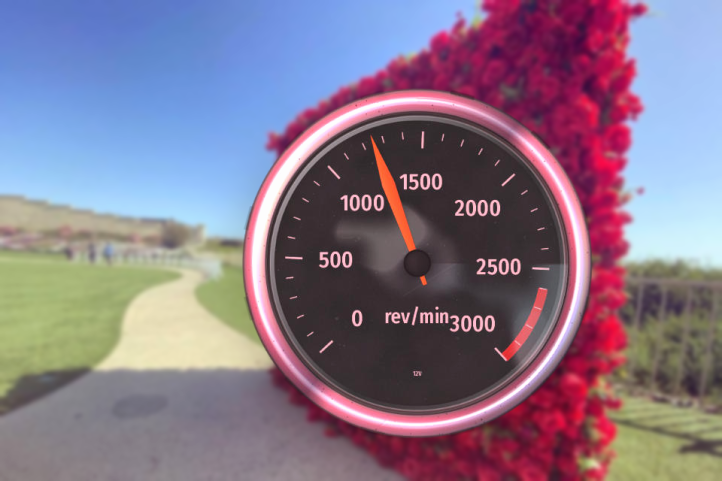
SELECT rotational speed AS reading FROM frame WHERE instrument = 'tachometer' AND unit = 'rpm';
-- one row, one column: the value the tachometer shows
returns 1250 rpm
